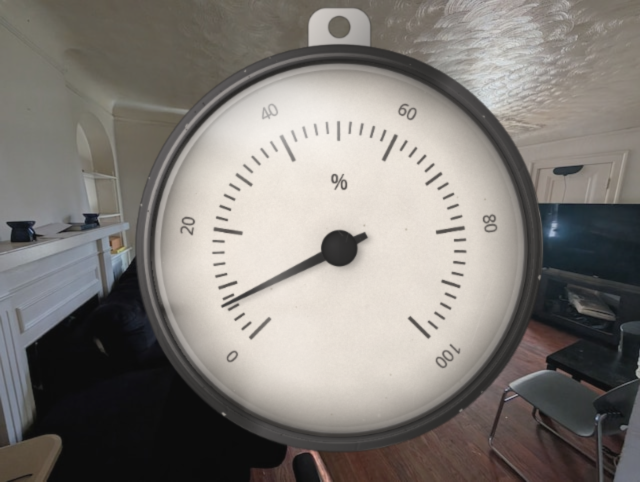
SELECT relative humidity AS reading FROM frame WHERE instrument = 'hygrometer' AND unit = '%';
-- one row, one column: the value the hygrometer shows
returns 7 %
